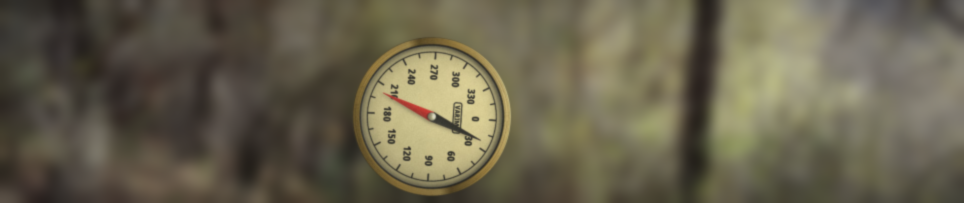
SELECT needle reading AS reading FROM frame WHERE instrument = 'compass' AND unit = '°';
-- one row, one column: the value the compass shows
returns 202.5 °
